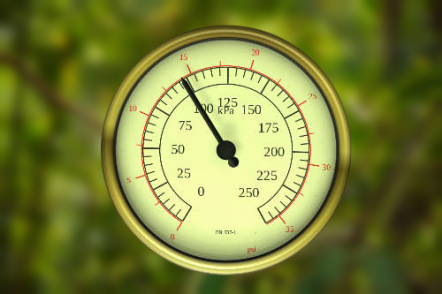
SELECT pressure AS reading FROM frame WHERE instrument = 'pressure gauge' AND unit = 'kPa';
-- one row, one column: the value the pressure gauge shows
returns 97.5 kPa
